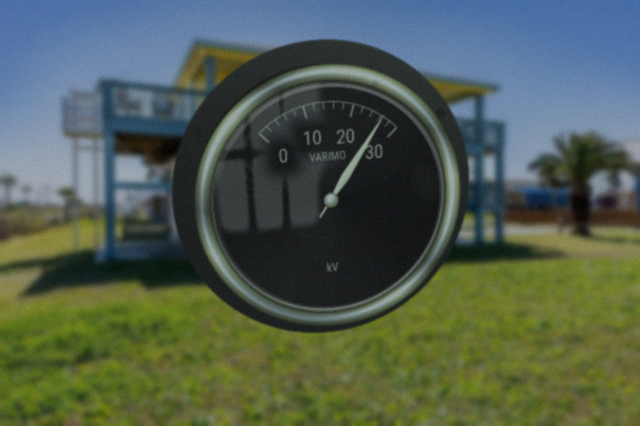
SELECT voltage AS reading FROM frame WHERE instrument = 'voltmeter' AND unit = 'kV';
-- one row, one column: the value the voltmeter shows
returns 26 kV
